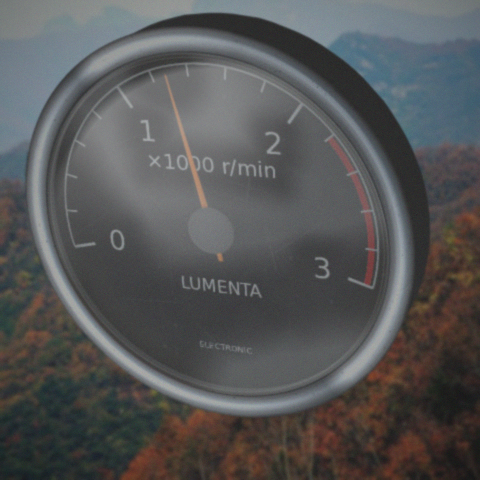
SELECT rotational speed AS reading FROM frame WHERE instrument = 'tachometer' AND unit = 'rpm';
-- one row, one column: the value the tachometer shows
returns 1300 rpm
